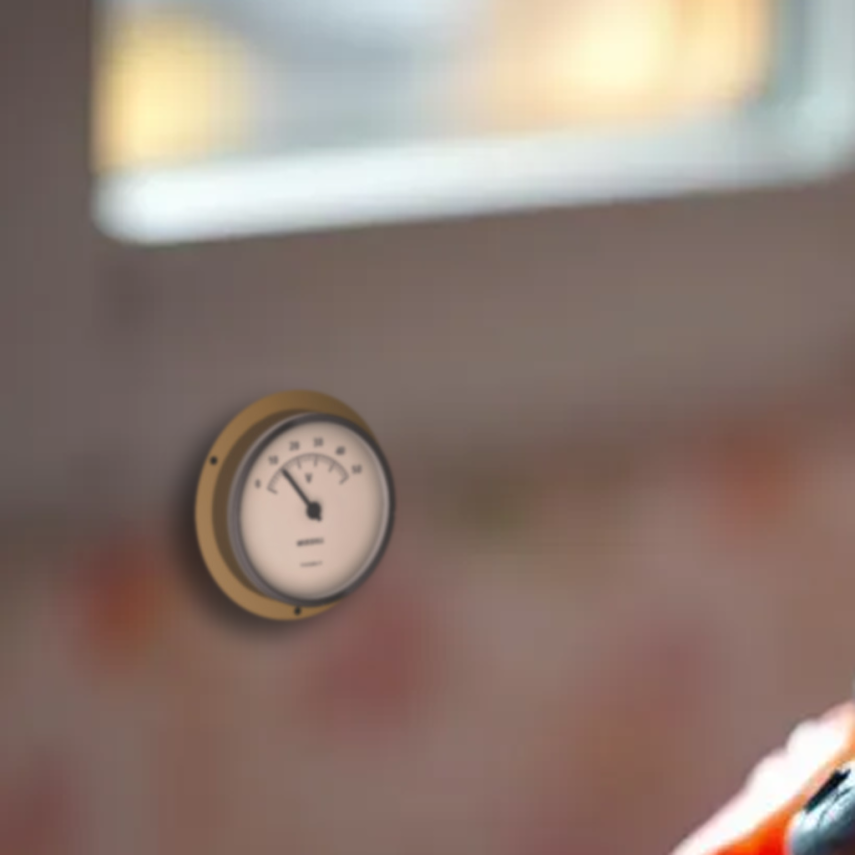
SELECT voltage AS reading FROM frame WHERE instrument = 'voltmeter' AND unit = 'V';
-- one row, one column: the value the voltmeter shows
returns 10 V
